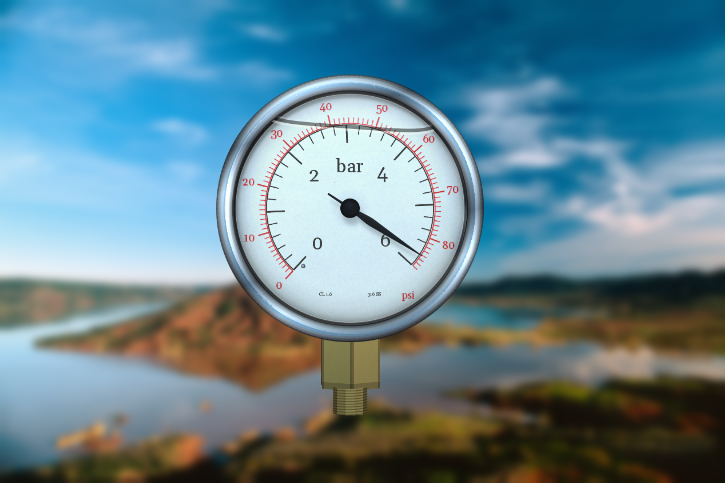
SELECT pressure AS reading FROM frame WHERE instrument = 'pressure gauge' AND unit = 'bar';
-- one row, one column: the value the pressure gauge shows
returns 5.8 bar
